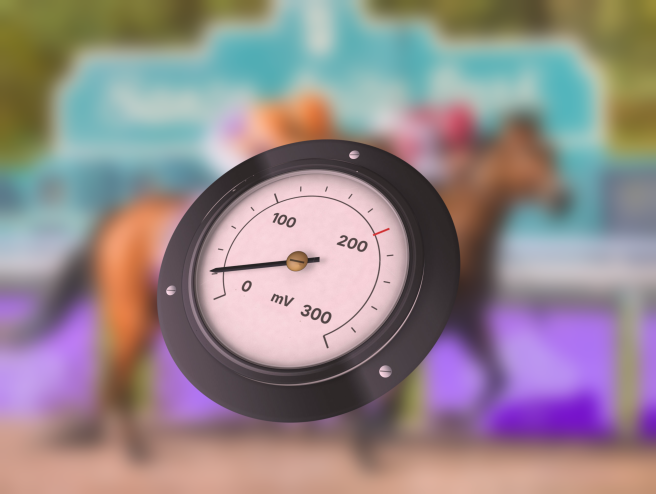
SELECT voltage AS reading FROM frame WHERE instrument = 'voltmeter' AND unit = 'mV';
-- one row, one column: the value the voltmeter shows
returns 20 mV
